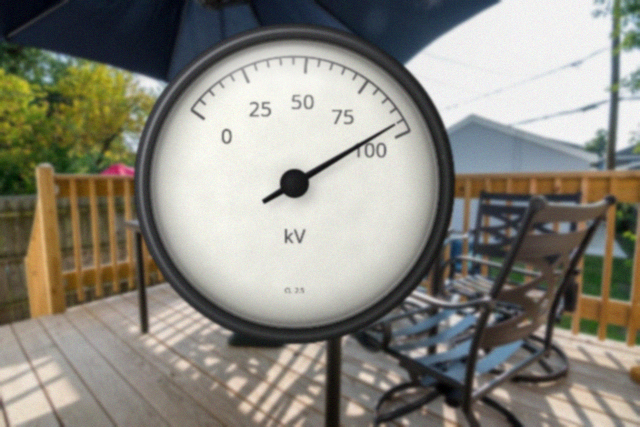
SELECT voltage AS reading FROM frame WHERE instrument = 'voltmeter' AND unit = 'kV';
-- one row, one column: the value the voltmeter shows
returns 95 kV
